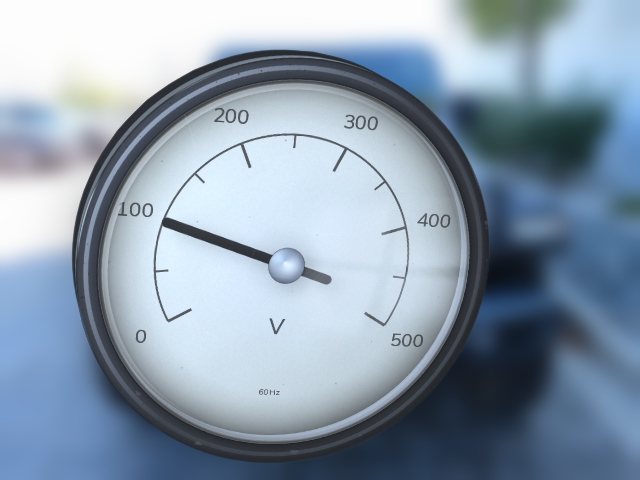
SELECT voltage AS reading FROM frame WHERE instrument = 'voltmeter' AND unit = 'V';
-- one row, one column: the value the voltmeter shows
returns 100 V
